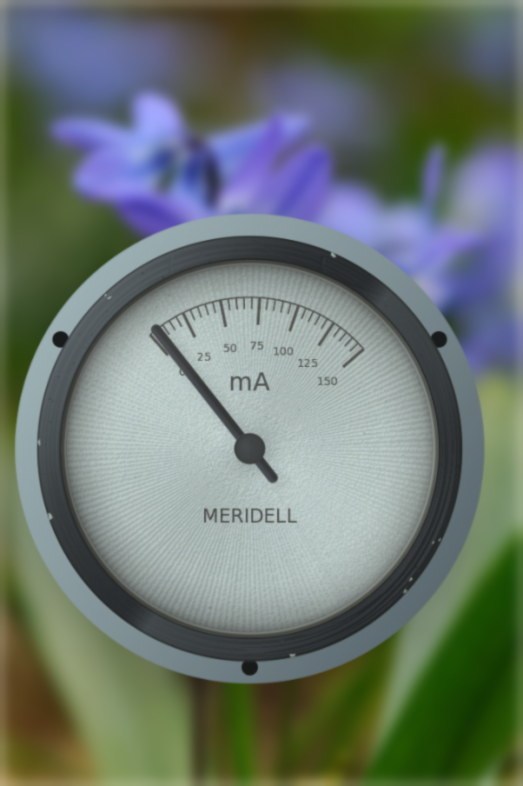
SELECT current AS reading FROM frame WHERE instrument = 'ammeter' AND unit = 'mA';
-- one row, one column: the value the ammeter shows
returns 5 mA
